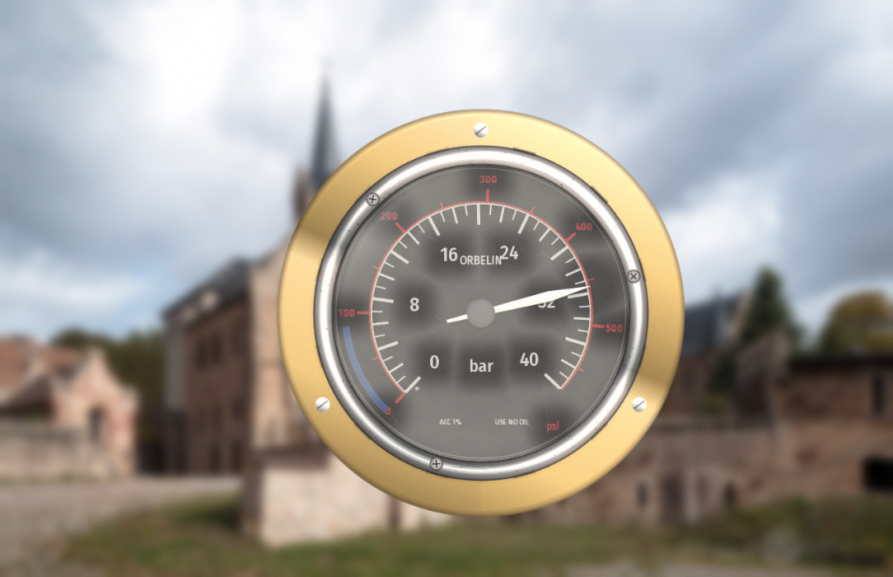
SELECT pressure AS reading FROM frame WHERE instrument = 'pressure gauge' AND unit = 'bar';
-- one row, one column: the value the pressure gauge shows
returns 31.5 bar
